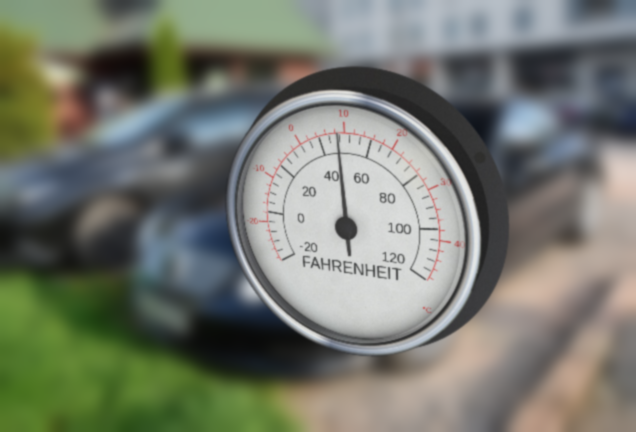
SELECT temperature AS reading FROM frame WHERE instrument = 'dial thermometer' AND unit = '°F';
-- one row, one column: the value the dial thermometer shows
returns 48 °F
